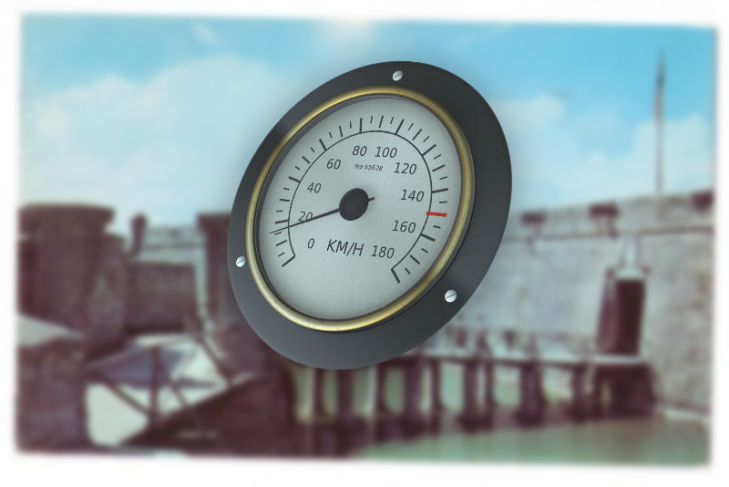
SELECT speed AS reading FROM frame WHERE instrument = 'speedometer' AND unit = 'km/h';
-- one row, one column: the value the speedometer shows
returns 15 km/h
